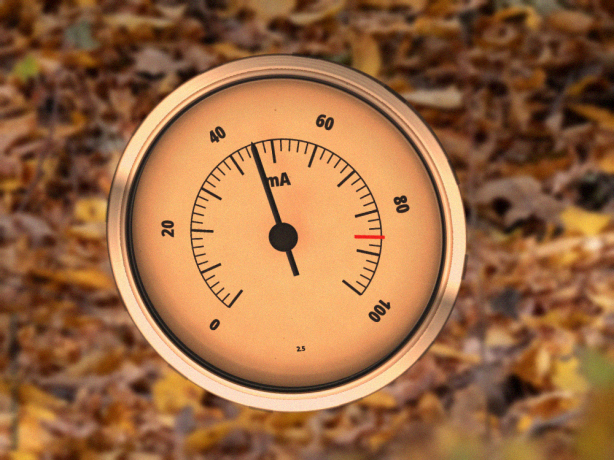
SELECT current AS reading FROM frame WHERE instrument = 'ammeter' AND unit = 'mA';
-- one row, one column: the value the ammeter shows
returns 46 mA
